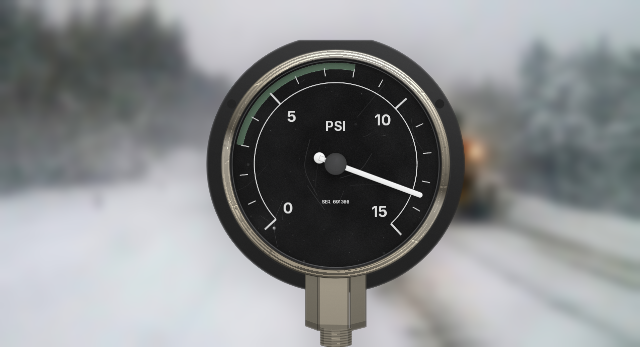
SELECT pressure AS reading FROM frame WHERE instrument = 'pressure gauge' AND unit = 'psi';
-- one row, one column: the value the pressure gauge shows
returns 13.5 psi
